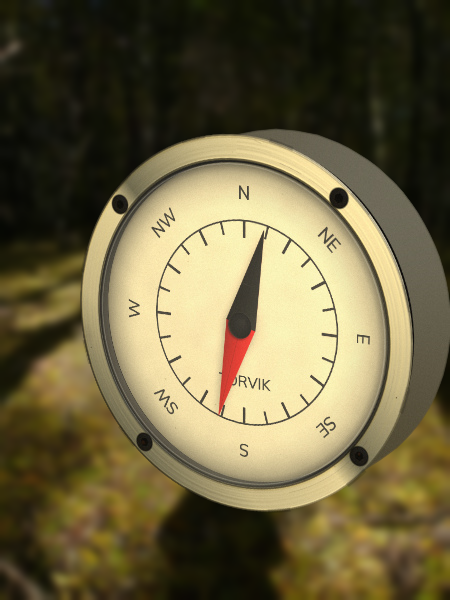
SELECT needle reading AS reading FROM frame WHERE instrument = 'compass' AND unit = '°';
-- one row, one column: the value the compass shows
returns 195 °
